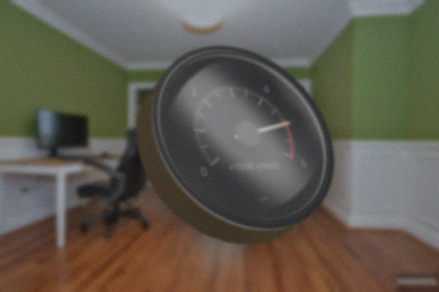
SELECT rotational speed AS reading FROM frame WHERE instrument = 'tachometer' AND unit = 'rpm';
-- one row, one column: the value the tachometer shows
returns 5000 rpm
